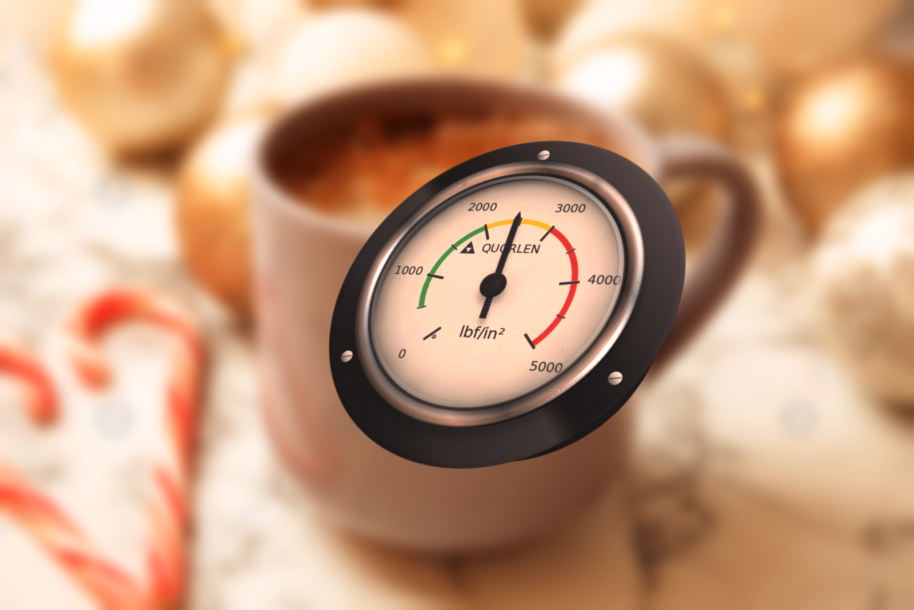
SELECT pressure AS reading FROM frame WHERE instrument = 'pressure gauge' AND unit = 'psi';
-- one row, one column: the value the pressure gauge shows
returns 2500 psi
